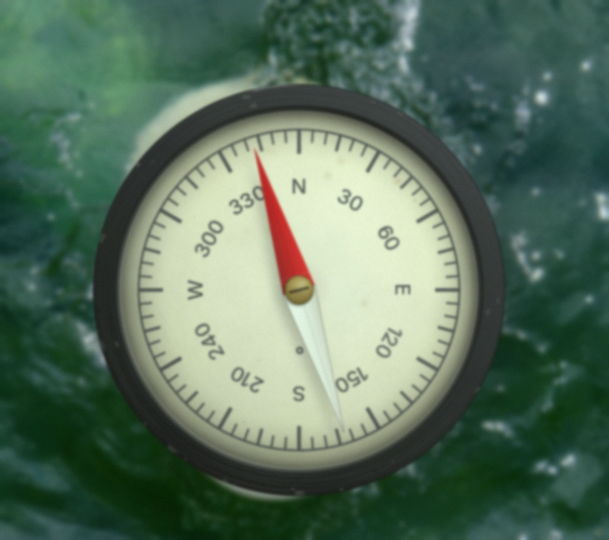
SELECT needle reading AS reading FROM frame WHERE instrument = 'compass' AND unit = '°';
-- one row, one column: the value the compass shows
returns 342.5 °
